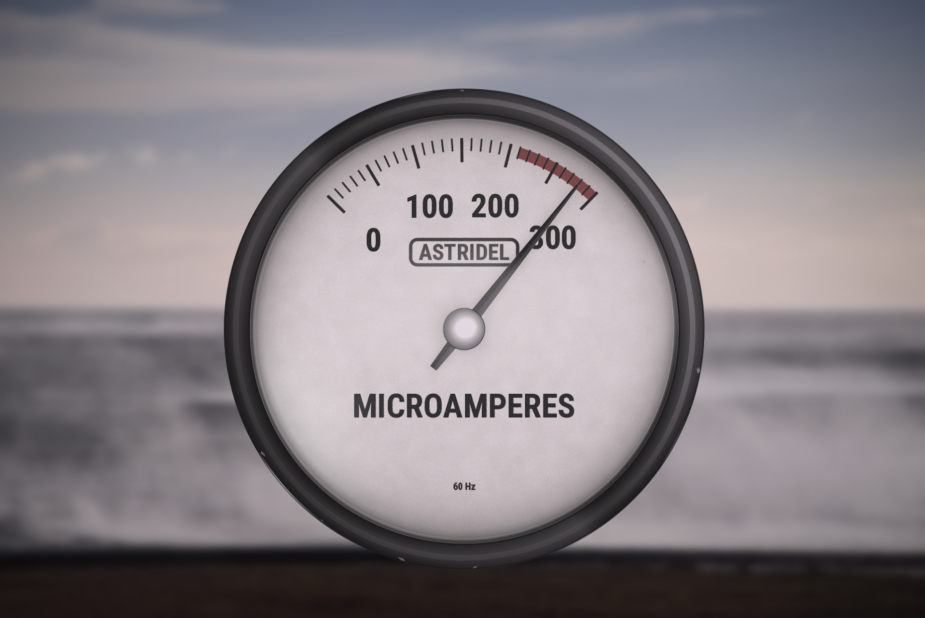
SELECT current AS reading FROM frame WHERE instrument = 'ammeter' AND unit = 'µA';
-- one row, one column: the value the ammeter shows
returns 280 µA
